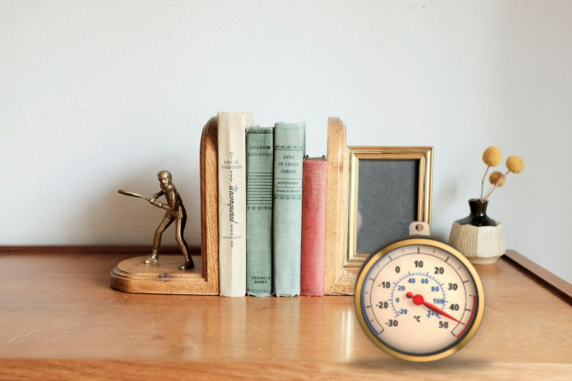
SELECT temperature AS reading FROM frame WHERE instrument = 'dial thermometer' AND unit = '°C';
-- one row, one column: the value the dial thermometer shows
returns 45 °C
